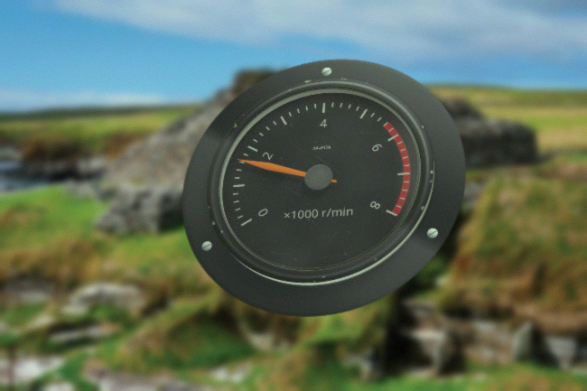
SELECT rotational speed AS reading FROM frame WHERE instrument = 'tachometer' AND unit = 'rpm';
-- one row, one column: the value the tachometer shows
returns 1600 rpm
